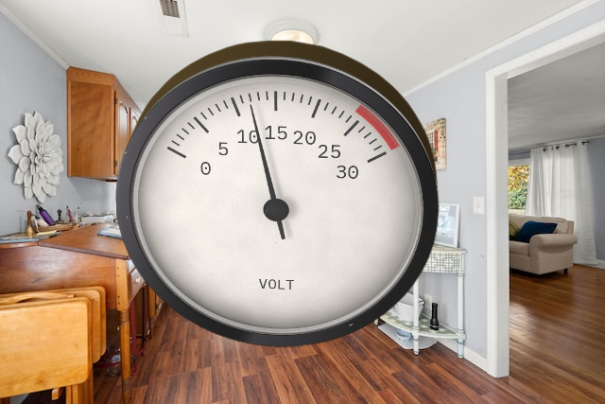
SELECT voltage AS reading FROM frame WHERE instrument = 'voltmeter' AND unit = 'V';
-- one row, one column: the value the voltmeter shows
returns 12 V
